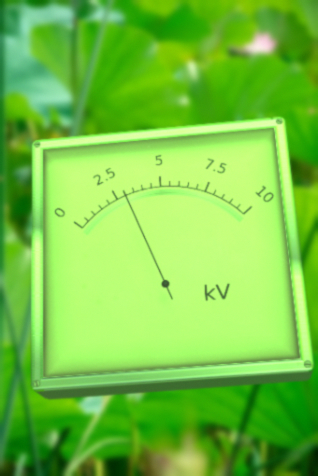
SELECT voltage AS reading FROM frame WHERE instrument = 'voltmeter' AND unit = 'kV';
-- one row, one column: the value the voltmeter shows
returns 3 kV
